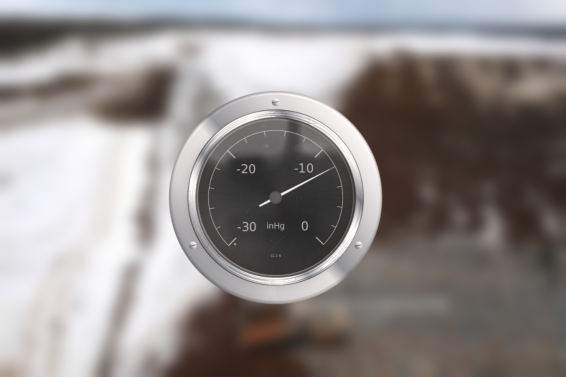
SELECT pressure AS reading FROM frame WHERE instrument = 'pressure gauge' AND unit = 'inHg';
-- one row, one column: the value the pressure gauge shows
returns -8 inHg
